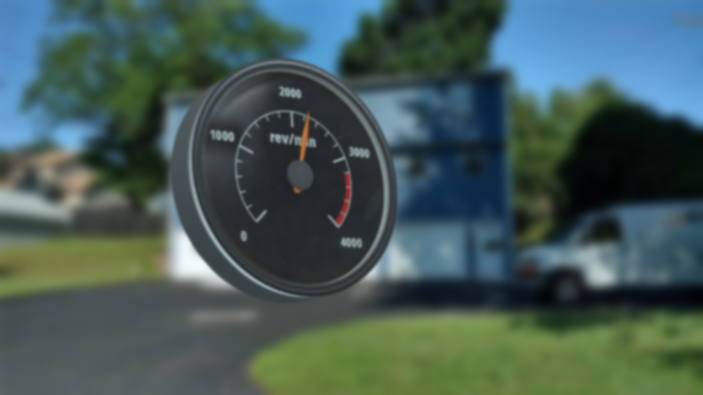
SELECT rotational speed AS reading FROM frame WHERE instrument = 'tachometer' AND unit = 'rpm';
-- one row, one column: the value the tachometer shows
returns 2200 rpm
